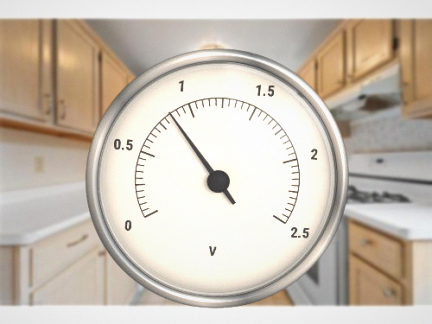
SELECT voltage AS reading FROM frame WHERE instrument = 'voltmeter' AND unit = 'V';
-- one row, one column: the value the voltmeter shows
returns 0.85 V
